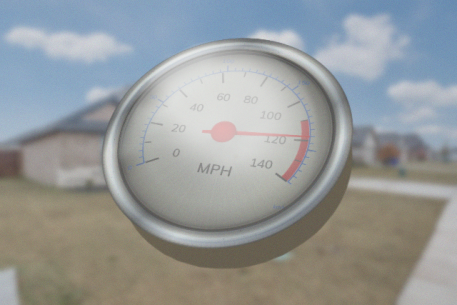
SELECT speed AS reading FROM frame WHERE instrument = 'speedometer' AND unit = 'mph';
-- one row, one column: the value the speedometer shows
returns 120 mph
